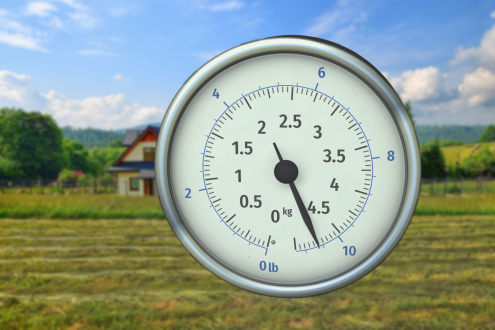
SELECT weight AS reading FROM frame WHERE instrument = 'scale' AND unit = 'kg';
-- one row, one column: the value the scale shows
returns 4.75 kg
